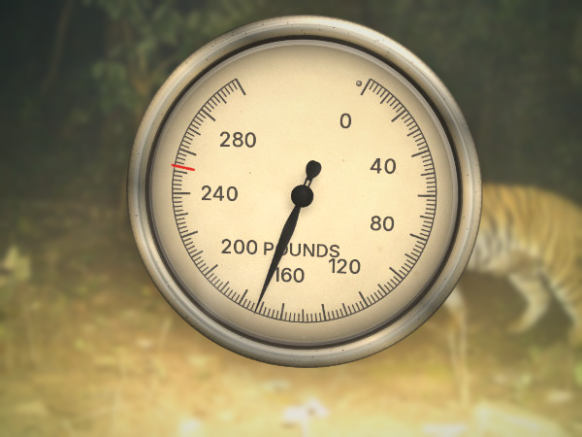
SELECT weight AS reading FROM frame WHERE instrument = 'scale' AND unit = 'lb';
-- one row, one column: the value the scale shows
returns 172 lb
